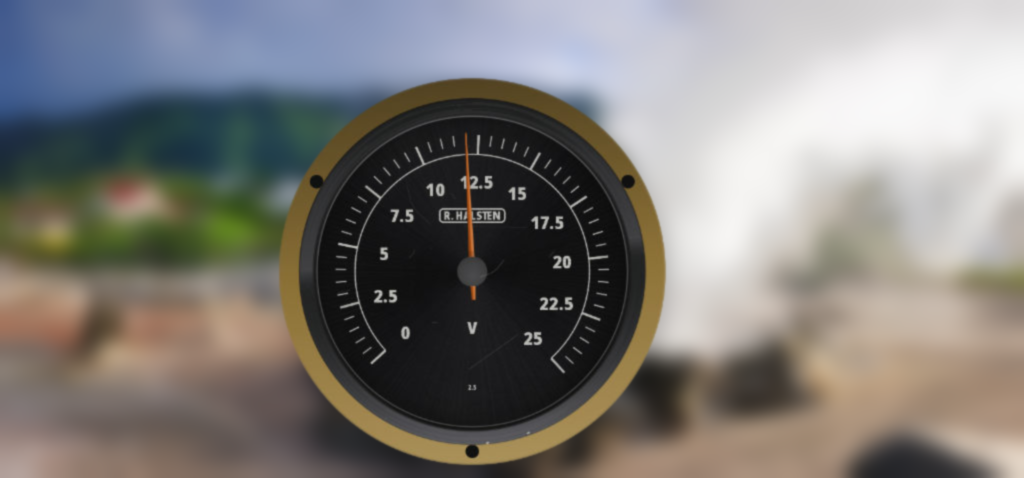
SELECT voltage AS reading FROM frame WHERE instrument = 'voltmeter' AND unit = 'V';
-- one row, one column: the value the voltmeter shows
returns 12 V
